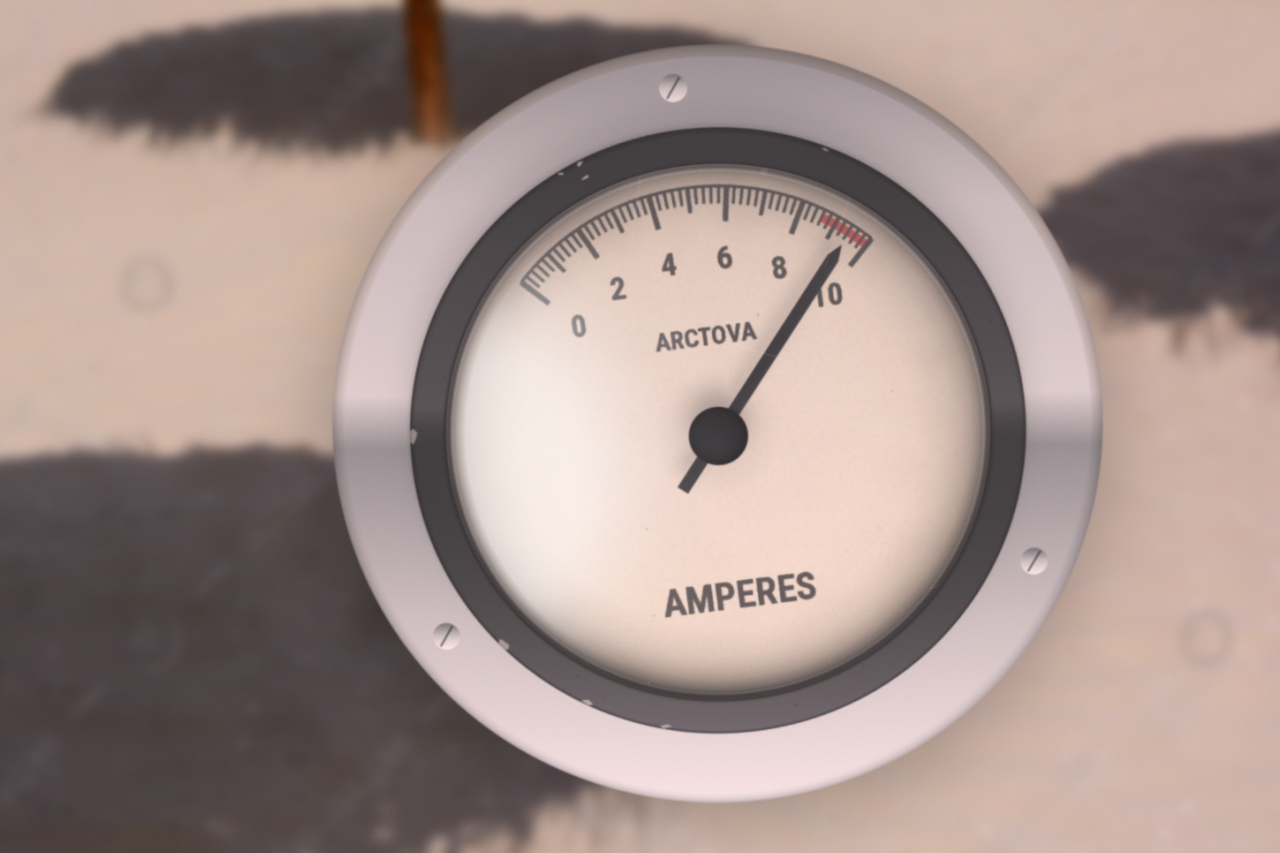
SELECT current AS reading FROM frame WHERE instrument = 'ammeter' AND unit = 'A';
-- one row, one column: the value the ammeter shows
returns 9.4 A
